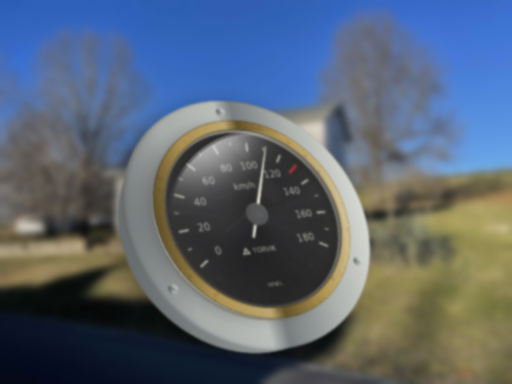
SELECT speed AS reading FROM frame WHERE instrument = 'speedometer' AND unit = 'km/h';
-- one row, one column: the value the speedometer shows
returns 110 km/h
